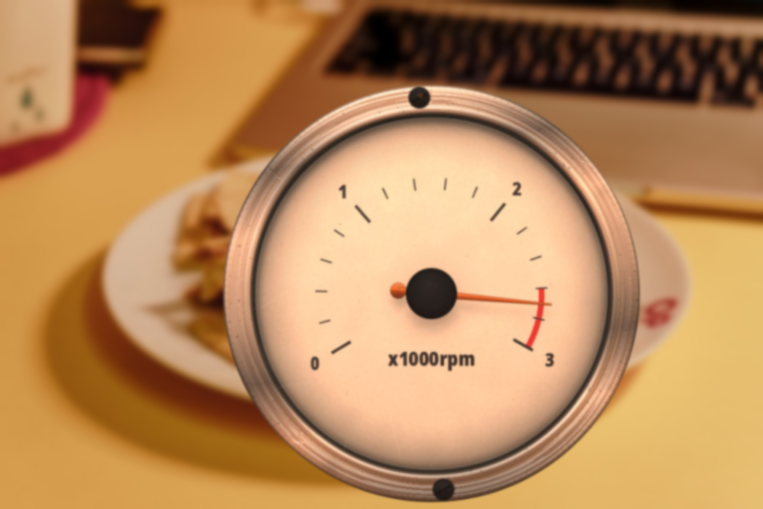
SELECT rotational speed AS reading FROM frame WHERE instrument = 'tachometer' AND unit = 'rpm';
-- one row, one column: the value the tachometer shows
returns 2700 rpm
